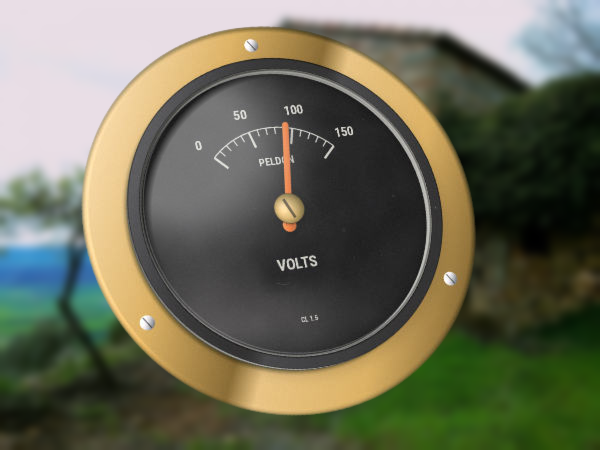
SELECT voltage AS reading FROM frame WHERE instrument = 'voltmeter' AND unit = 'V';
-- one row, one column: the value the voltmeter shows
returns 90 V
